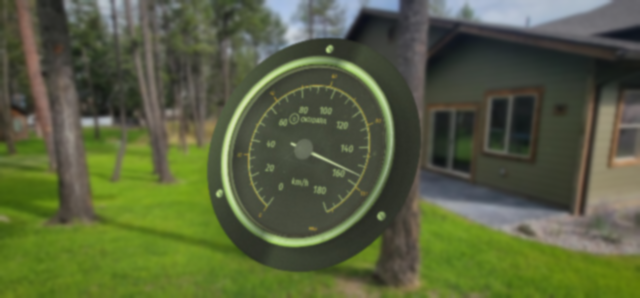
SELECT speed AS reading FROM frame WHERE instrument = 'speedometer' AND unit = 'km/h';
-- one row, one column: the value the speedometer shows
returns 155 km/h
